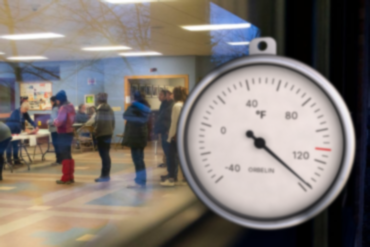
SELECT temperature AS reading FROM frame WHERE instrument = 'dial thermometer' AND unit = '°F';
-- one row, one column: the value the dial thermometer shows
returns 136 °F
